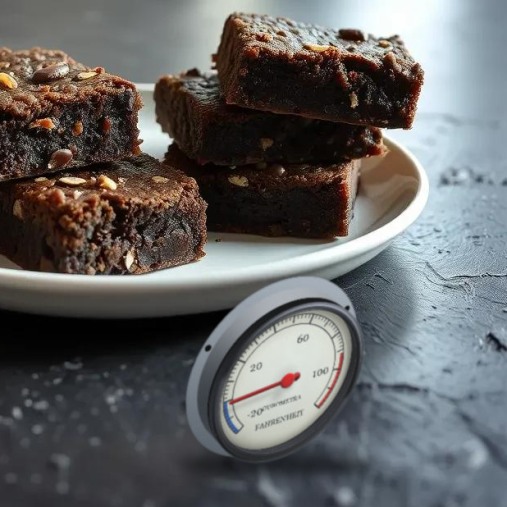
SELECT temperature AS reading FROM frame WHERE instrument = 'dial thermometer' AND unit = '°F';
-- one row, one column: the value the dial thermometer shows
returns 0 °F
